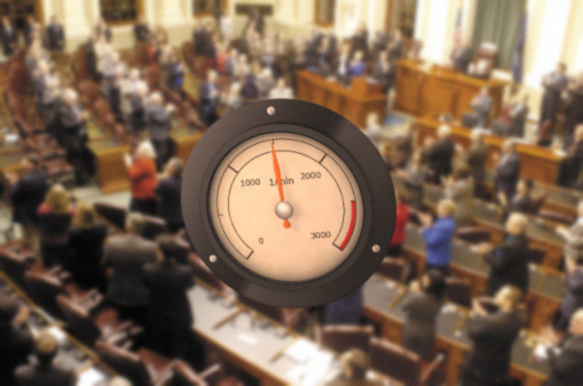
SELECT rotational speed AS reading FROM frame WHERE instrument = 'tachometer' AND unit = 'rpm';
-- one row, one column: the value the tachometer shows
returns 1500 rpm
